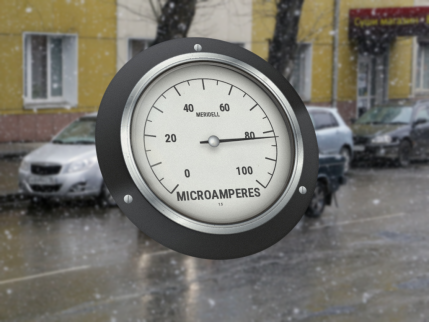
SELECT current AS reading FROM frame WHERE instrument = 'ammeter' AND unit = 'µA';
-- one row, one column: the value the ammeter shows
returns 82.5 µA
